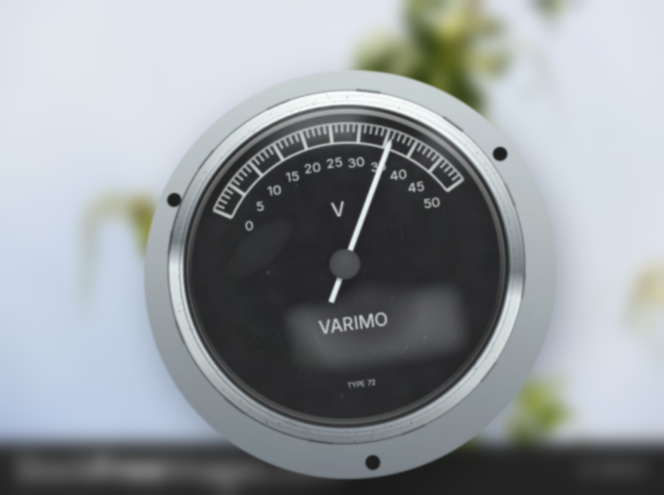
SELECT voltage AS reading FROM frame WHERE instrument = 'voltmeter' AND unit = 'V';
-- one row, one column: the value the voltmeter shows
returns 36 V
